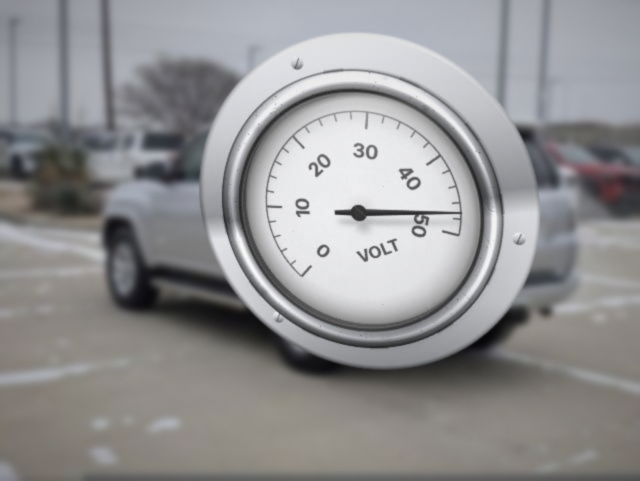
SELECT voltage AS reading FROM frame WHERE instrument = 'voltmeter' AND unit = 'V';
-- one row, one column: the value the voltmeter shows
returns 47 V
